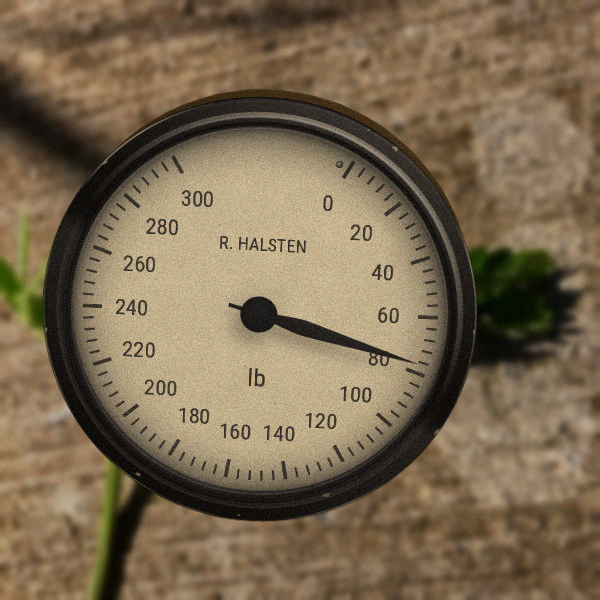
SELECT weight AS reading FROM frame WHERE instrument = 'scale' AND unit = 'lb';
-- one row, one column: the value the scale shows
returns 76 lb
